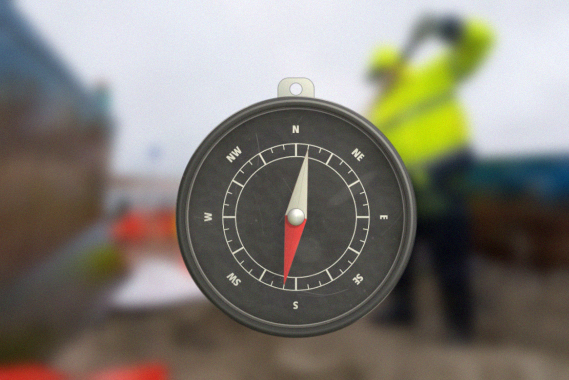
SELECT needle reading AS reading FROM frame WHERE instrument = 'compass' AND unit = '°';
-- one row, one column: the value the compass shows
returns 190 °
